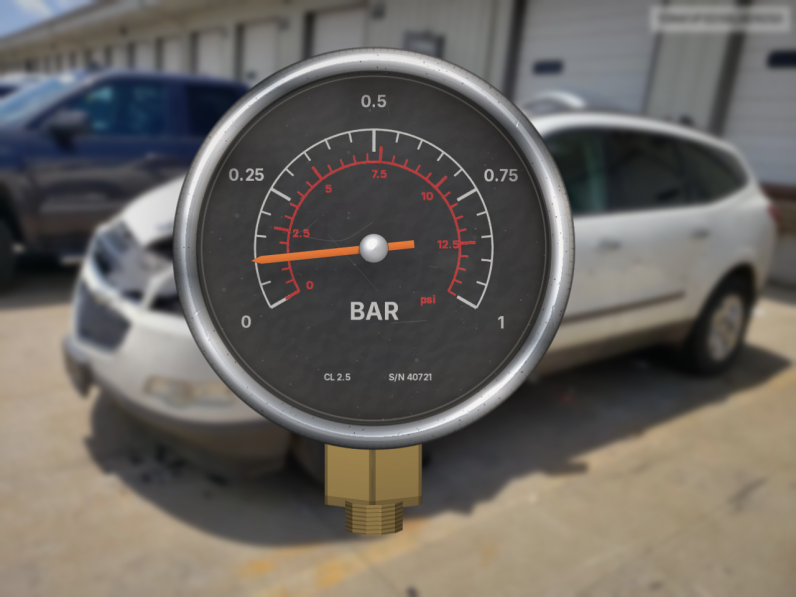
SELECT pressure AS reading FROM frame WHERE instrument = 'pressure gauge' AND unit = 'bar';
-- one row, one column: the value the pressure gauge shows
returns 0.1 bar
